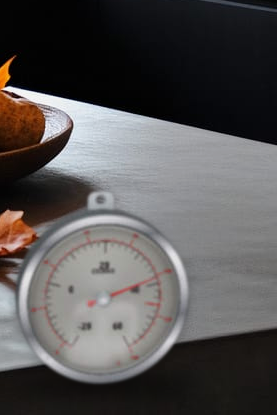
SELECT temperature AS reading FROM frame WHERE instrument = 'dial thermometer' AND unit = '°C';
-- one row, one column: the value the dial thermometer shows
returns 38 °C
